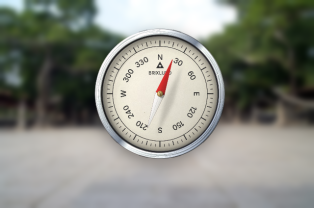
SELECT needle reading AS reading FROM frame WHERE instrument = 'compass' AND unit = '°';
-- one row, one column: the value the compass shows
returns 20 °
